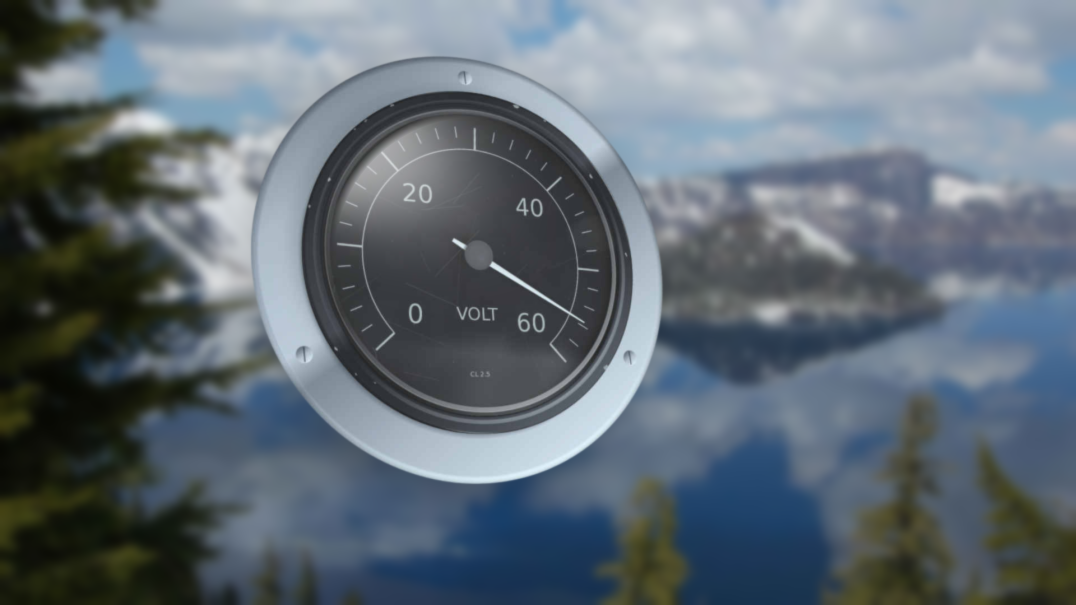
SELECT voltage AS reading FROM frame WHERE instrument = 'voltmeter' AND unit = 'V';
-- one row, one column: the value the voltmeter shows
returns 56 V
